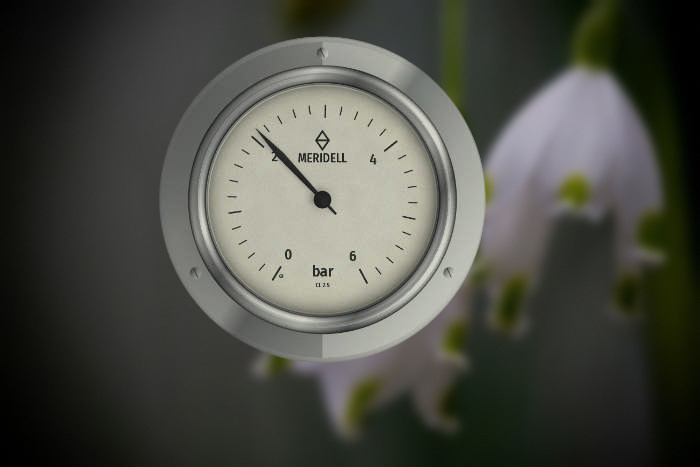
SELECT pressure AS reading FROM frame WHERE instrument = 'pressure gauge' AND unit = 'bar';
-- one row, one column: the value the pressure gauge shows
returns 2.1 bar
